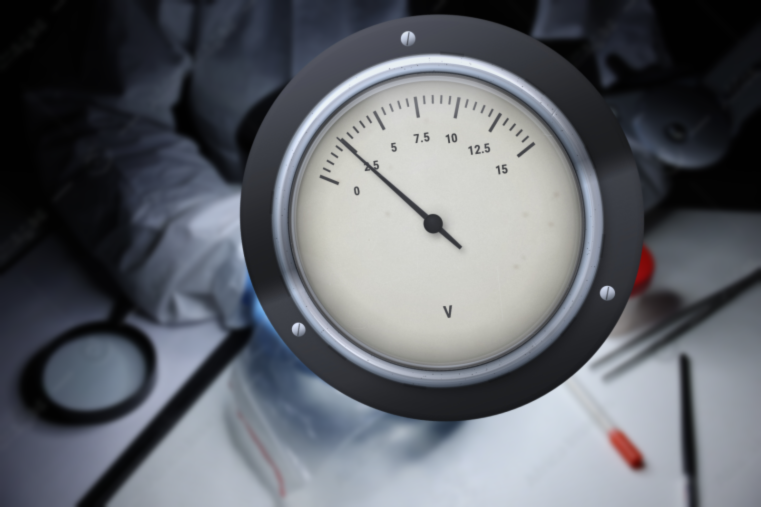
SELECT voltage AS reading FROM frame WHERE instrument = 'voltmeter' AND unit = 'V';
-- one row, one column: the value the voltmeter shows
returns 2.5 V
